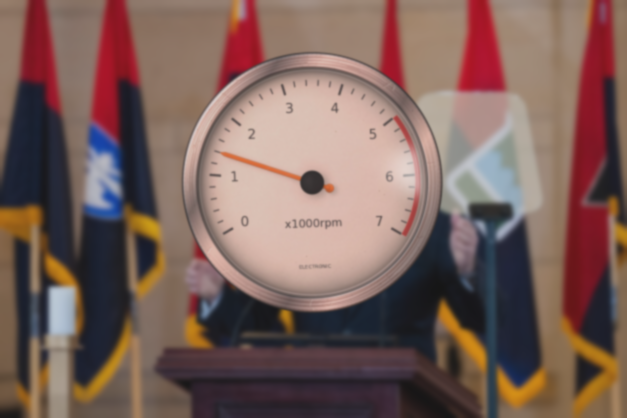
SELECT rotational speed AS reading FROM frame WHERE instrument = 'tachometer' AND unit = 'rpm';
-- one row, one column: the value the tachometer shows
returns 1400 rpm
